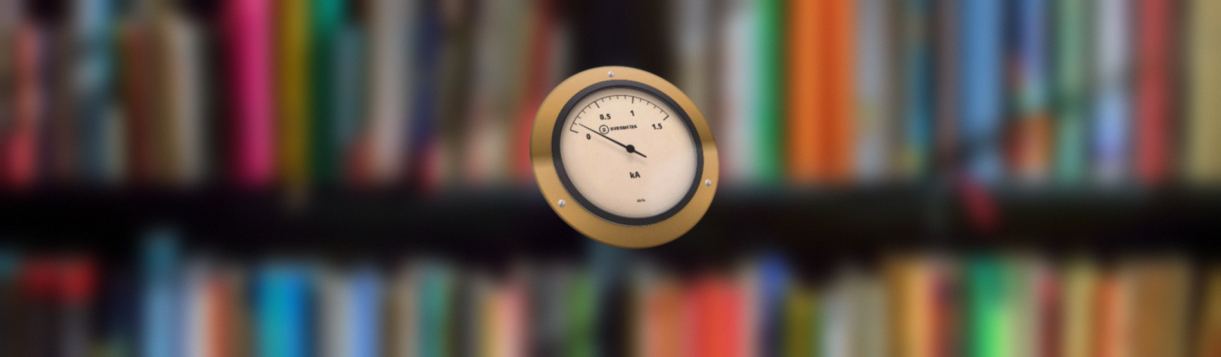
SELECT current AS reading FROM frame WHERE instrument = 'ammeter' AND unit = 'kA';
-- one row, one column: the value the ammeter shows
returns 0.1 kA
